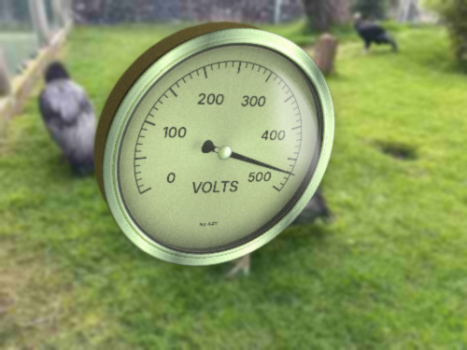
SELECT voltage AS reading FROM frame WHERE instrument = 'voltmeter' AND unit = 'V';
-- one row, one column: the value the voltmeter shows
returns 470 V
